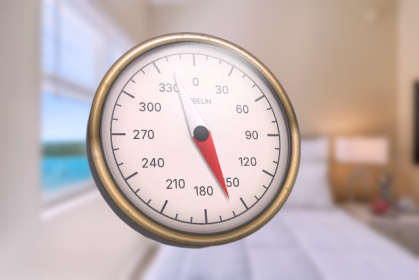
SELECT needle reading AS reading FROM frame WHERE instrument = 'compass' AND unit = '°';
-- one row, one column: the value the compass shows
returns 160 °
